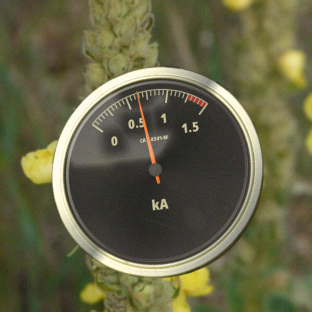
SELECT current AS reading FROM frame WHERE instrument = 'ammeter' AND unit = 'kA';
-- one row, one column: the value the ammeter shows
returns 0.65 kA
